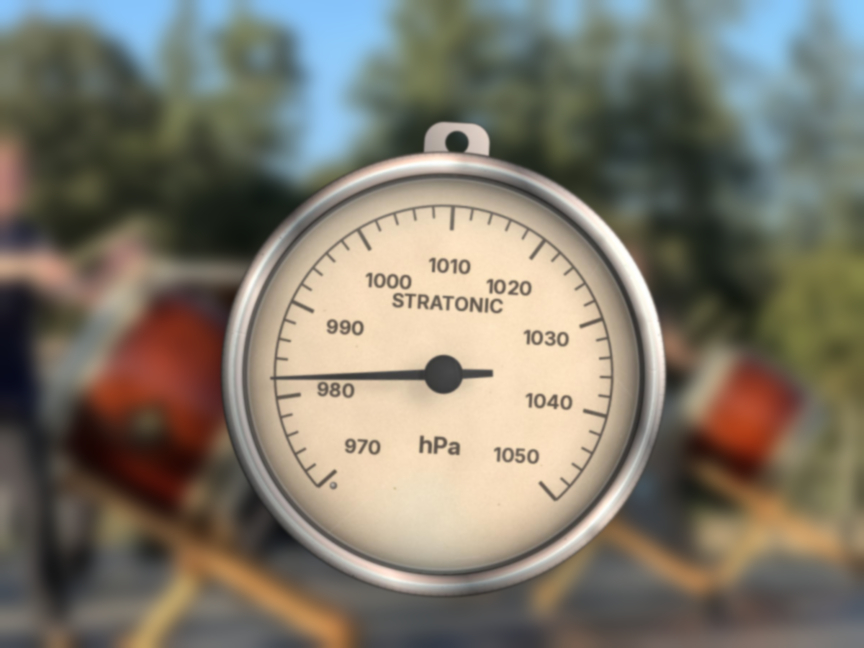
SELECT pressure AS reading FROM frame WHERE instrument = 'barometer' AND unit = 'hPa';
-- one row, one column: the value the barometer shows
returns 982 hPa
